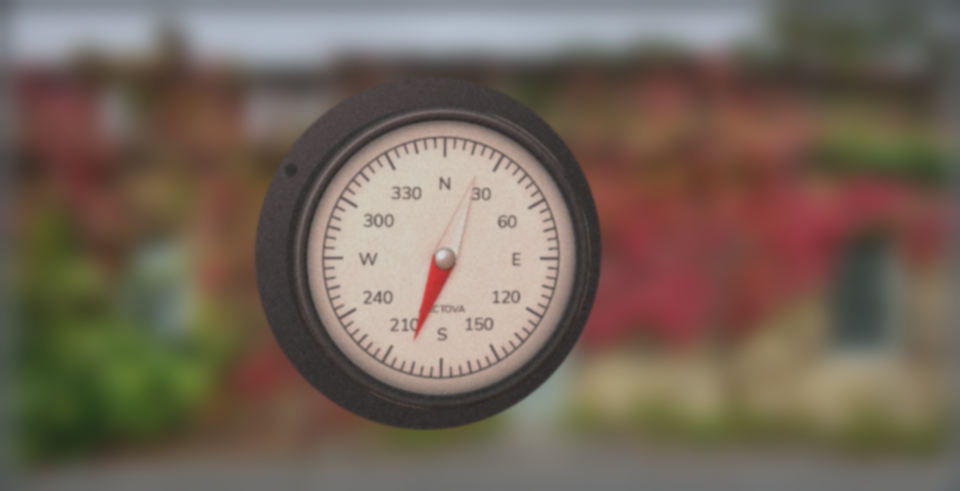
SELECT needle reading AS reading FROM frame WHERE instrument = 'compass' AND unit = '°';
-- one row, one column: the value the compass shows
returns 200 °
